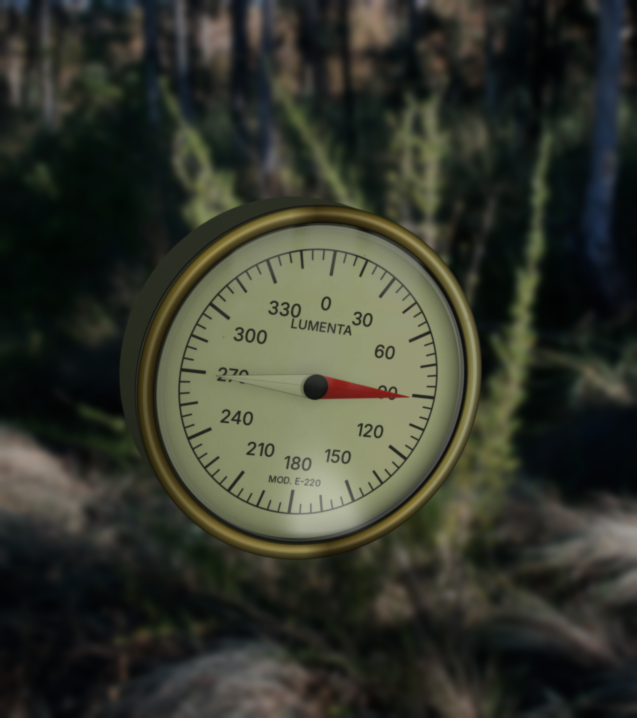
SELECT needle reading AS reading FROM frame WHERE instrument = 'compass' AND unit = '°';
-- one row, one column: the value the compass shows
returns 90 °
